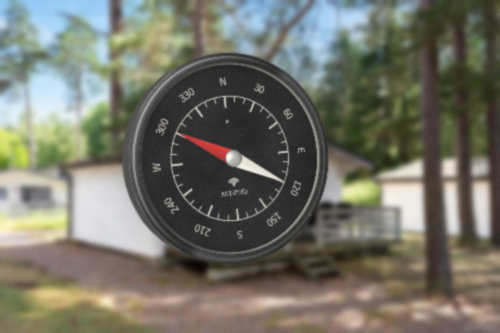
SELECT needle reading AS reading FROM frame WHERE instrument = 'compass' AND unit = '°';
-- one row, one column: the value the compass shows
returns 300 °
